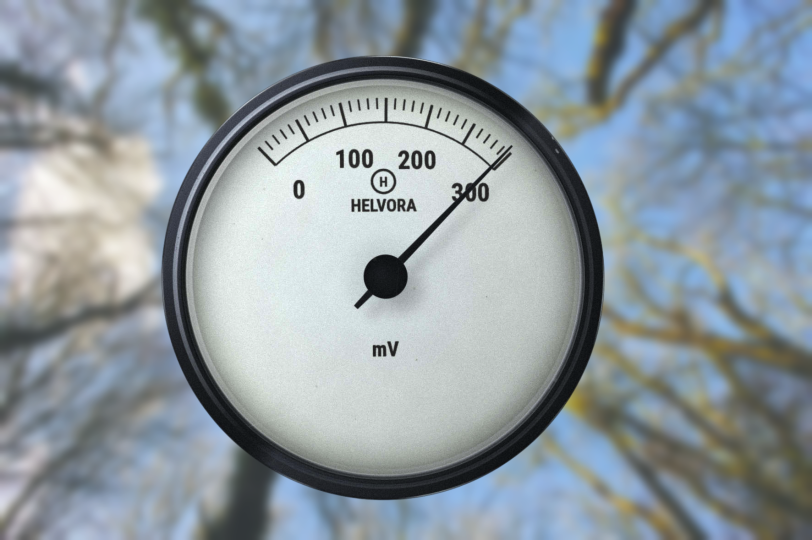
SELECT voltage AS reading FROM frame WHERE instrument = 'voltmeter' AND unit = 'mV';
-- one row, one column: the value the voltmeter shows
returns 295 mV
